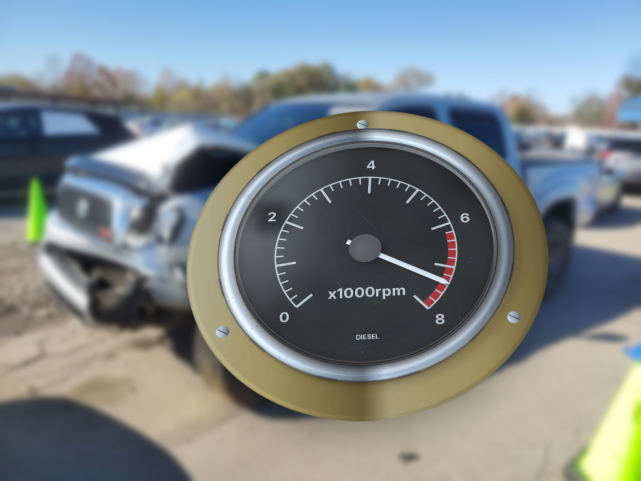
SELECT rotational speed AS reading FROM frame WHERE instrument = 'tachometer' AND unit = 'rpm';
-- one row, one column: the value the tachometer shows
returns 7400 rpm
